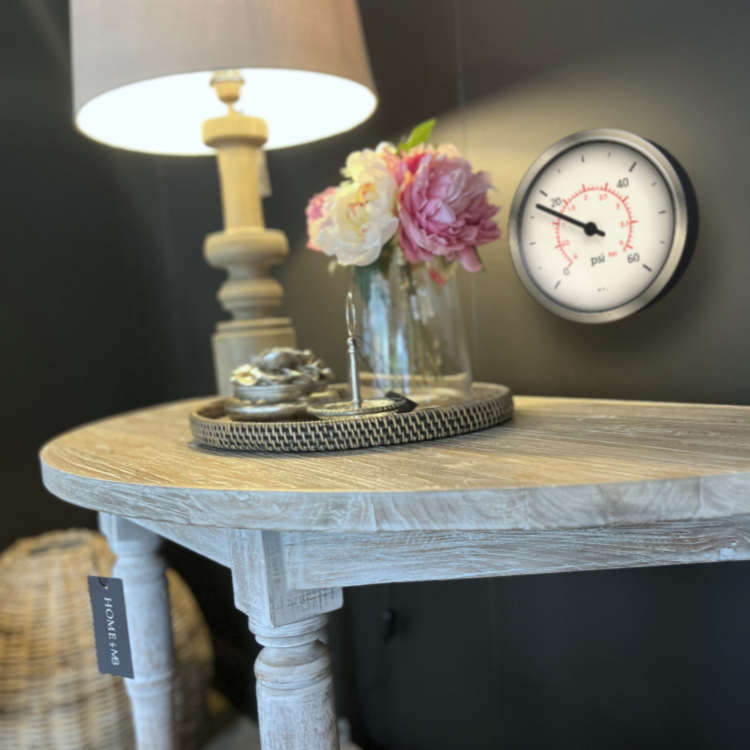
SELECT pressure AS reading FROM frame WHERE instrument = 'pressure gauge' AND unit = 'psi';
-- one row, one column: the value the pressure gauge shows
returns 17.5 psi
